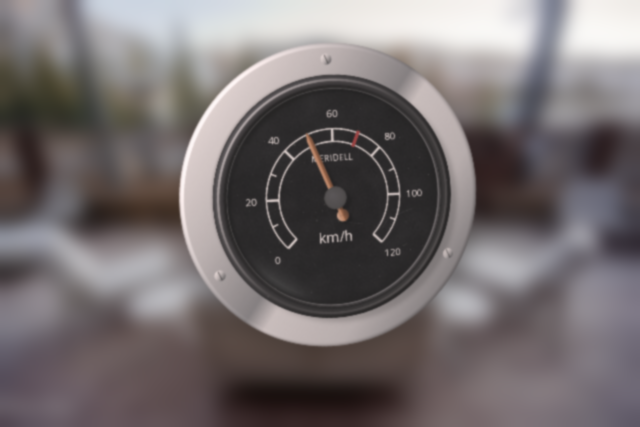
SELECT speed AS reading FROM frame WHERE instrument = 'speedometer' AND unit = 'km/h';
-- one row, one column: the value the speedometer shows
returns 50 km/h
